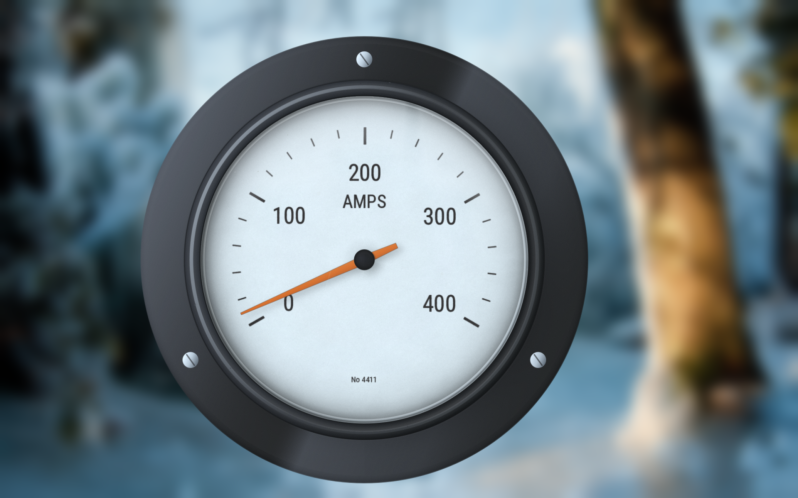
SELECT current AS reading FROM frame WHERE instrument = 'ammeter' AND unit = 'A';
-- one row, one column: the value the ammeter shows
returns 10 A
